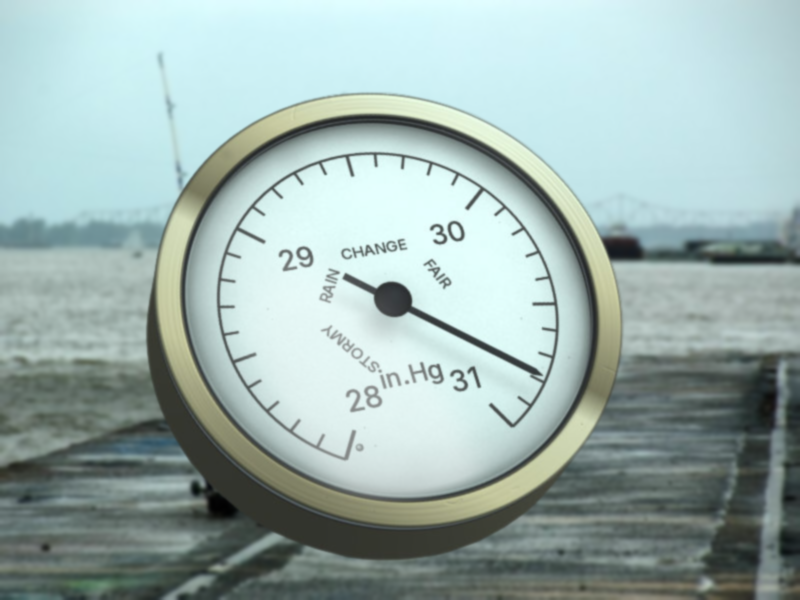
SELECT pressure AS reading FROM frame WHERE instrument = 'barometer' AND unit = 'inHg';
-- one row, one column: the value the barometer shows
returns 30.8 inHg
